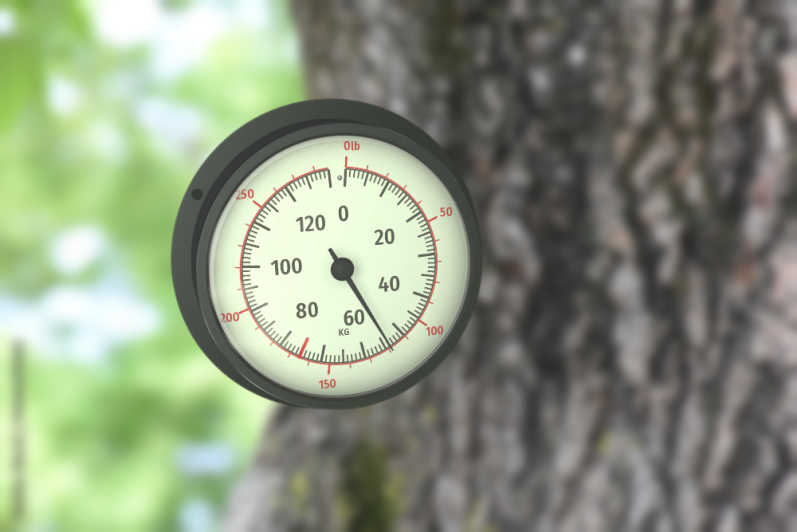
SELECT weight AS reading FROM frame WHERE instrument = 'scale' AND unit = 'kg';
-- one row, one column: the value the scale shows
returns 54 kg
